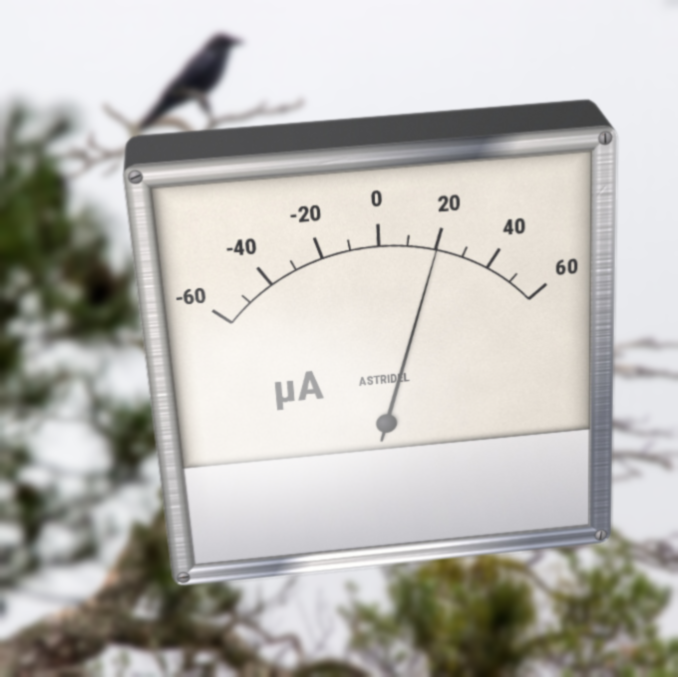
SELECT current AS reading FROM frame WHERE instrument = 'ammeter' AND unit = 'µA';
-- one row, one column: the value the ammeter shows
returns 20 µA
